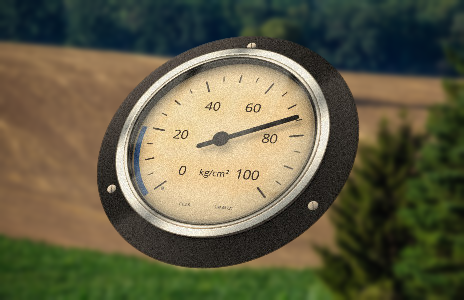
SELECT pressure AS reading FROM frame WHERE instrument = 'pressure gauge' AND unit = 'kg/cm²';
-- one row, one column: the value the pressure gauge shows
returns 75 kg/cm²
